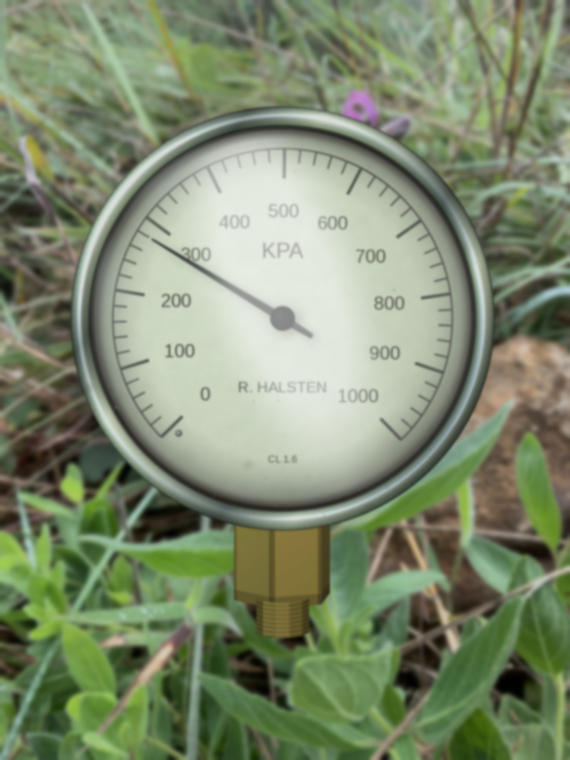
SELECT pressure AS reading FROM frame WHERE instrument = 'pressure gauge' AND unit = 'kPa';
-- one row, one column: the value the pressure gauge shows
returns 280 kPa
